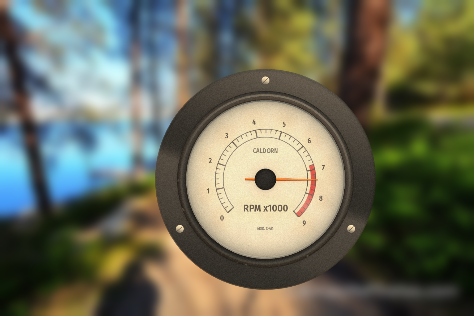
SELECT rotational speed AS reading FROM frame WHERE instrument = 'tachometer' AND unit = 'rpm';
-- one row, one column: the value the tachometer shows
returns 7400 rpm
